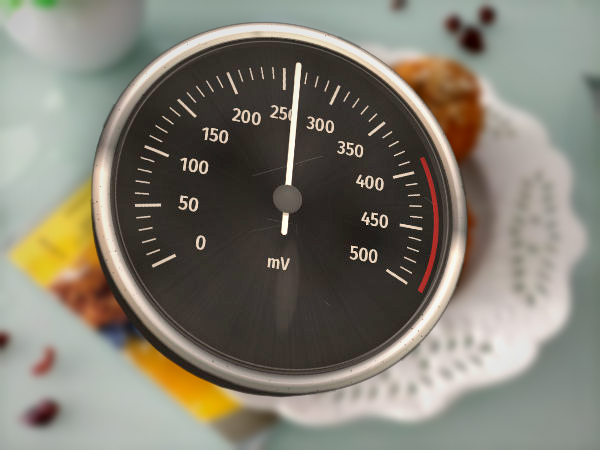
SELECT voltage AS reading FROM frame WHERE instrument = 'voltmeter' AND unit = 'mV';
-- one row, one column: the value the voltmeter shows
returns 260 mV
